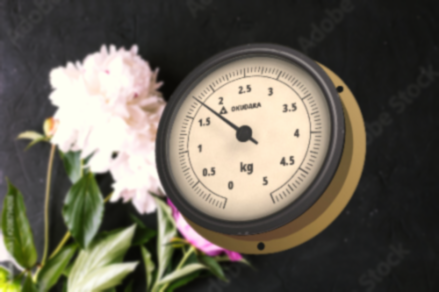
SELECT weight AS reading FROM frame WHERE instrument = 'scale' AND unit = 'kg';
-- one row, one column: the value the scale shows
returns 1.75 kg
